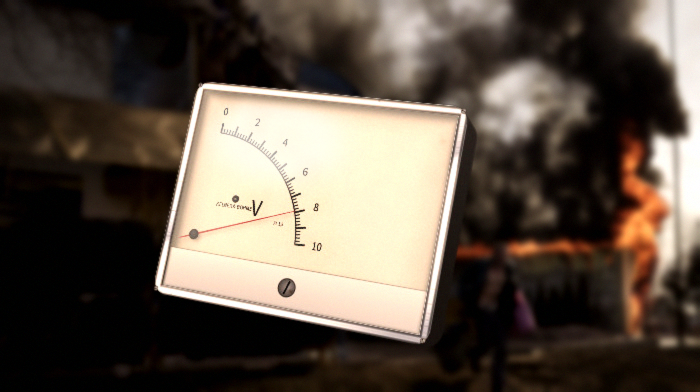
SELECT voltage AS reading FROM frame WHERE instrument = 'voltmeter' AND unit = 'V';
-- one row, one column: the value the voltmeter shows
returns 8 V
